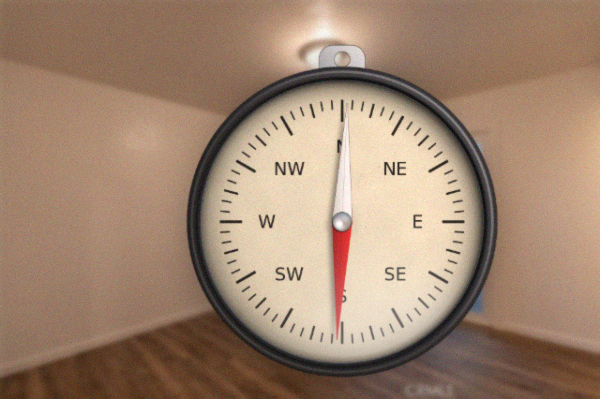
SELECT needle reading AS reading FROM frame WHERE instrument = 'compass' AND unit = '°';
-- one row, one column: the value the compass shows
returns 182.5 °
